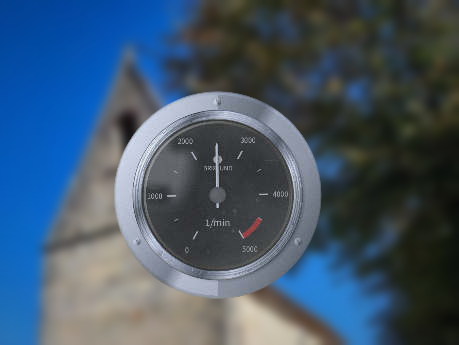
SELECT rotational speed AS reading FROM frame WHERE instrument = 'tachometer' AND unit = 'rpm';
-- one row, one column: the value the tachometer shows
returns 2500 rpm
